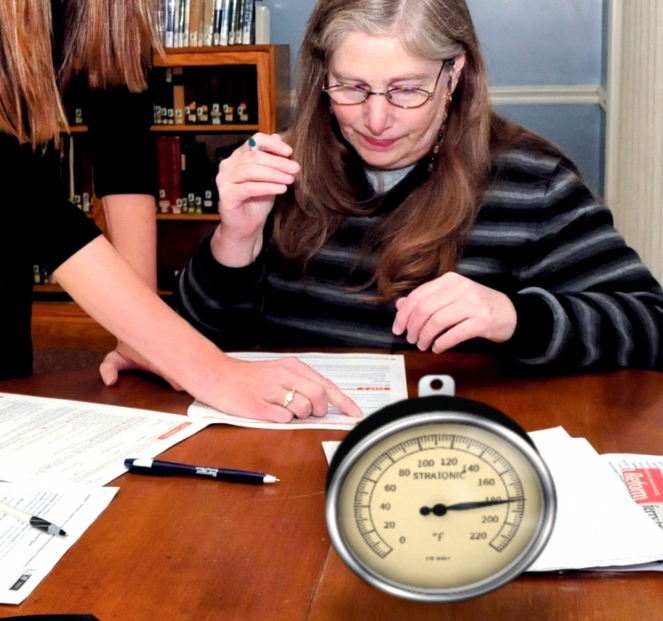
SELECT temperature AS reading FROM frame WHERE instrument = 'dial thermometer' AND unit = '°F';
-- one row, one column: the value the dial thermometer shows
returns 180 °F
